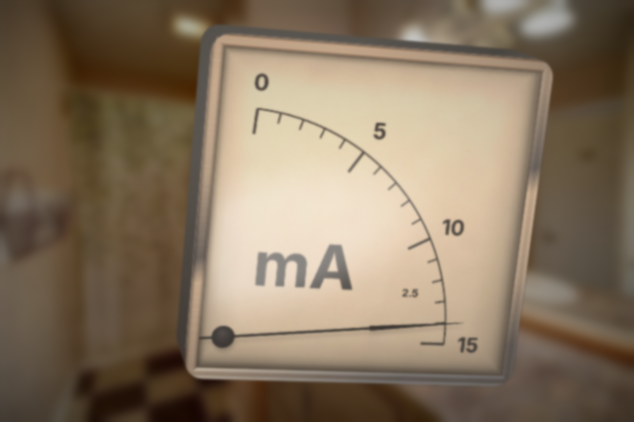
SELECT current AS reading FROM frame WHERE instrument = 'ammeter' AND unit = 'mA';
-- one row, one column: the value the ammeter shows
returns 14 mA
